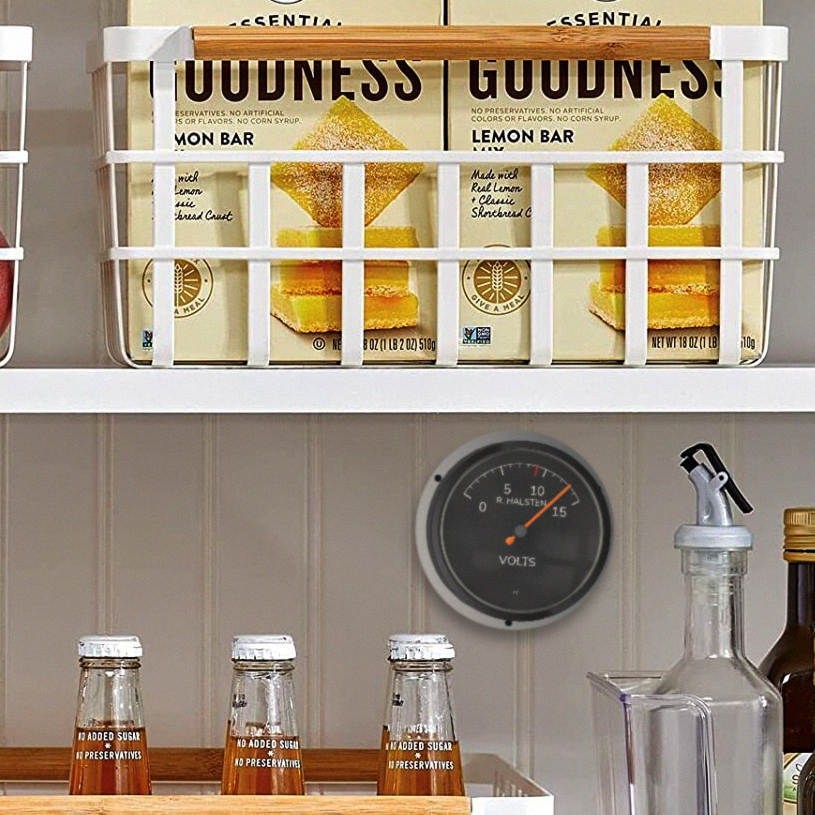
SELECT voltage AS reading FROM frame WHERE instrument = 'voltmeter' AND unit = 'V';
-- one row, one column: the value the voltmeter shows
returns 13 V
